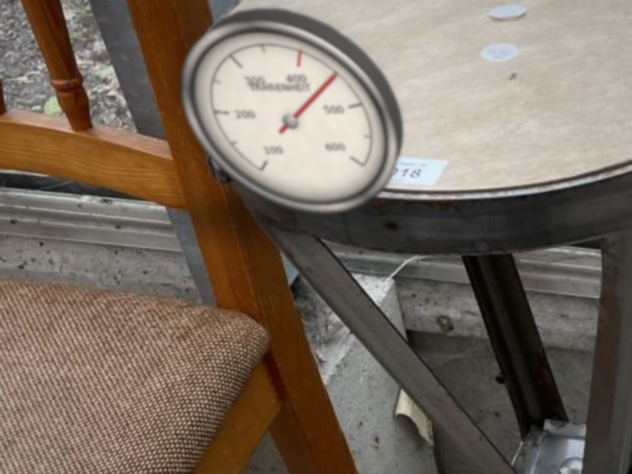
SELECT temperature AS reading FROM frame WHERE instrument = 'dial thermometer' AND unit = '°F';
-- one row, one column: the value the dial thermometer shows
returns 450 °F
